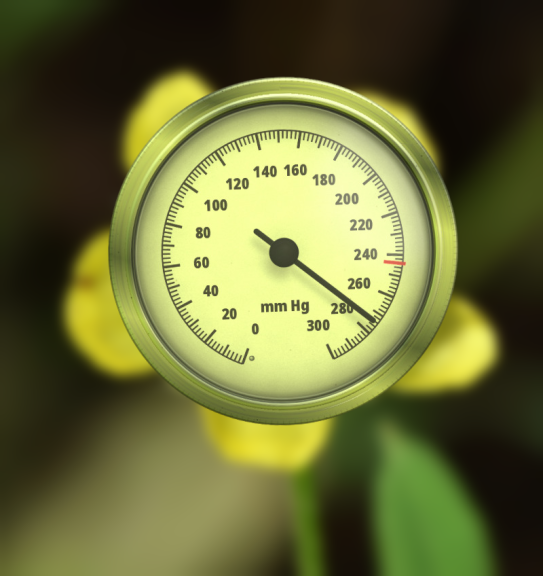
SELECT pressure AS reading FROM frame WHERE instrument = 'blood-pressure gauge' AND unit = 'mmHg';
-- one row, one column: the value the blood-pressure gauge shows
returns 274 mmHg
